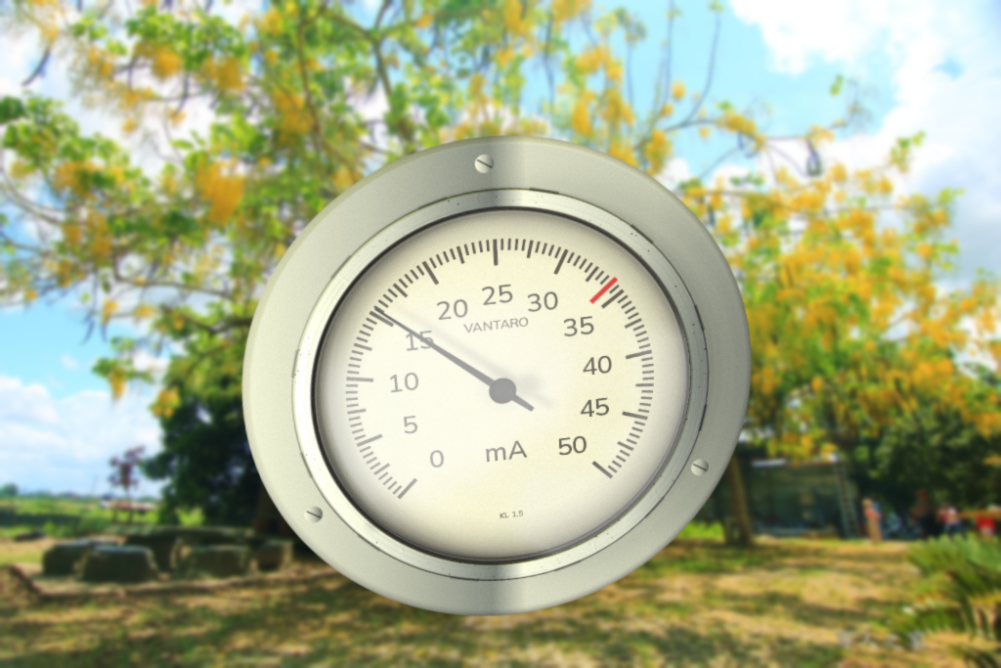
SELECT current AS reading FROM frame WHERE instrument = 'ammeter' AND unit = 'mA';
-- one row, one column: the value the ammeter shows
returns 15.5 mA
